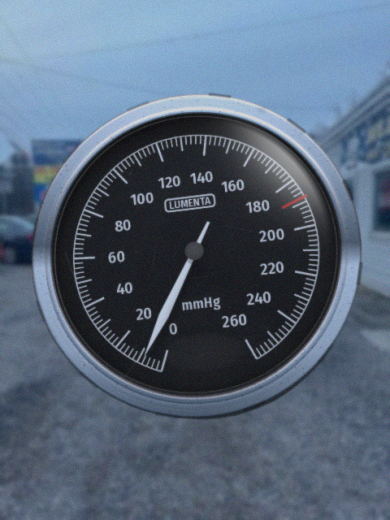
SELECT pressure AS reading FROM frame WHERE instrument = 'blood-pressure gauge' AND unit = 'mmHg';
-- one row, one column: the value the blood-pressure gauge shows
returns 8 mmHg
